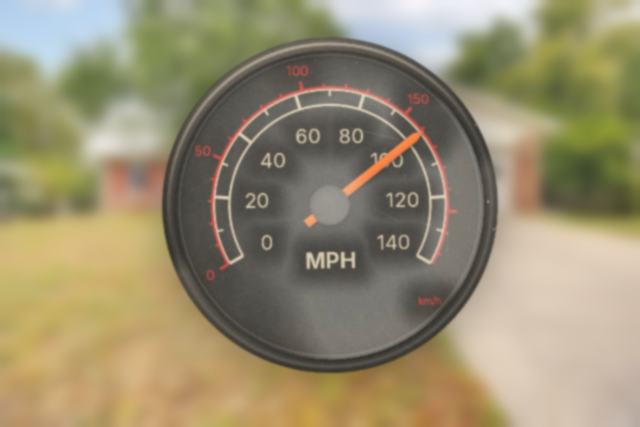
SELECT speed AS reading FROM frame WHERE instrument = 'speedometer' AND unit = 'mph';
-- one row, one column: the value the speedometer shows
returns 100 mph
